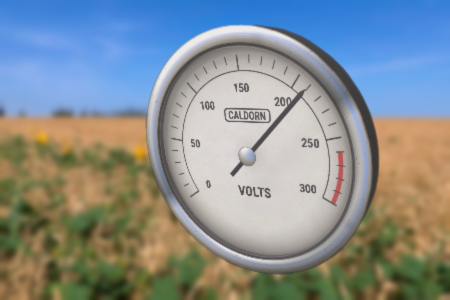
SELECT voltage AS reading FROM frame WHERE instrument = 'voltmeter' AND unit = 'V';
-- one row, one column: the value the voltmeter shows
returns 210 V
